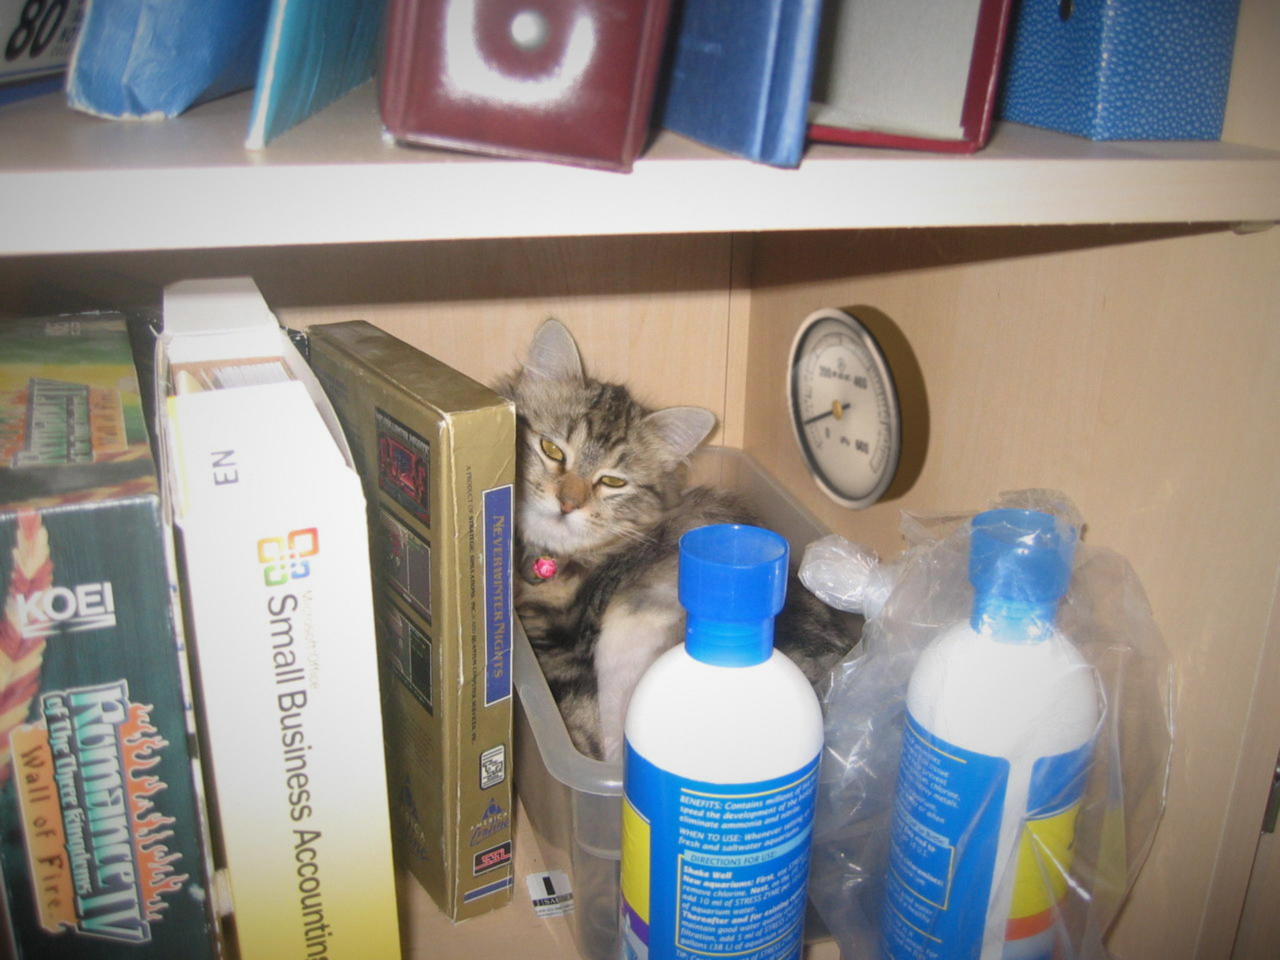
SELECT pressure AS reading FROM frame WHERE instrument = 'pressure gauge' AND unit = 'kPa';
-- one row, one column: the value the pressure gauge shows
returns 50 kPa
